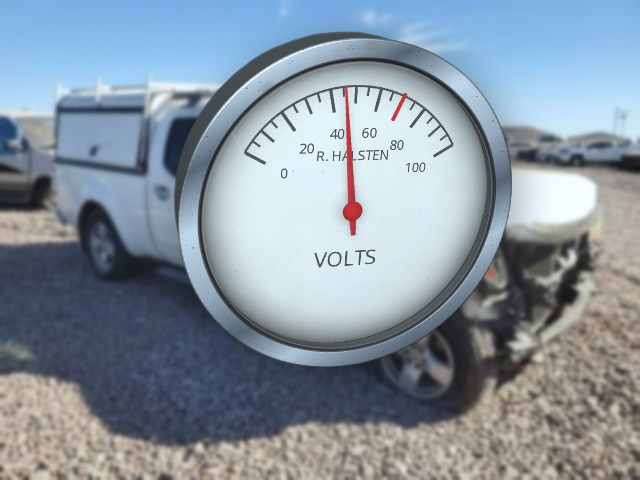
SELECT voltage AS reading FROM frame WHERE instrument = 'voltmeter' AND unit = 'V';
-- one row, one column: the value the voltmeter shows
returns 45 V
